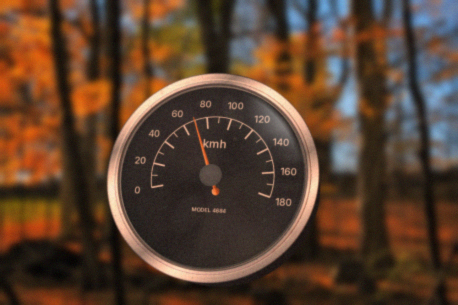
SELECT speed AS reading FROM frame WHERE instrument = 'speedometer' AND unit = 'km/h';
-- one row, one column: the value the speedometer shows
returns 70 km/h
